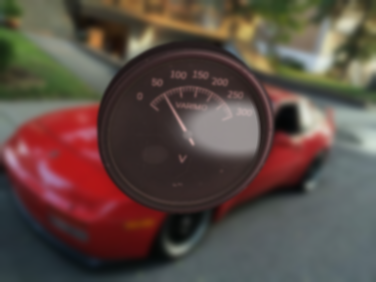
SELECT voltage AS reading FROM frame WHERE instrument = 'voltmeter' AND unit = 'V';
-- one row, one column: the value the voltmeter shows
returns 50 V
